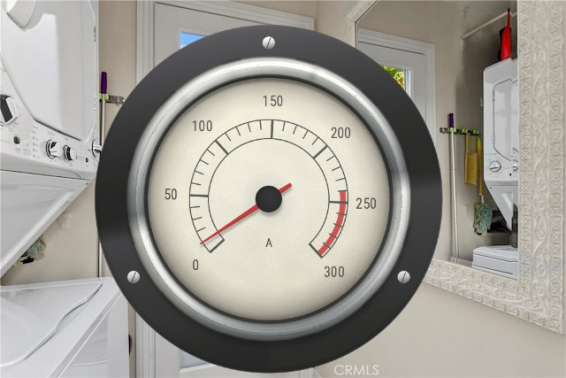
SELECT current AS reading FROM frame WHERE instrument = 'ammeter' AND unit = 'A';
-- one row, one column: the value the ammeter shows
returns 10 A
